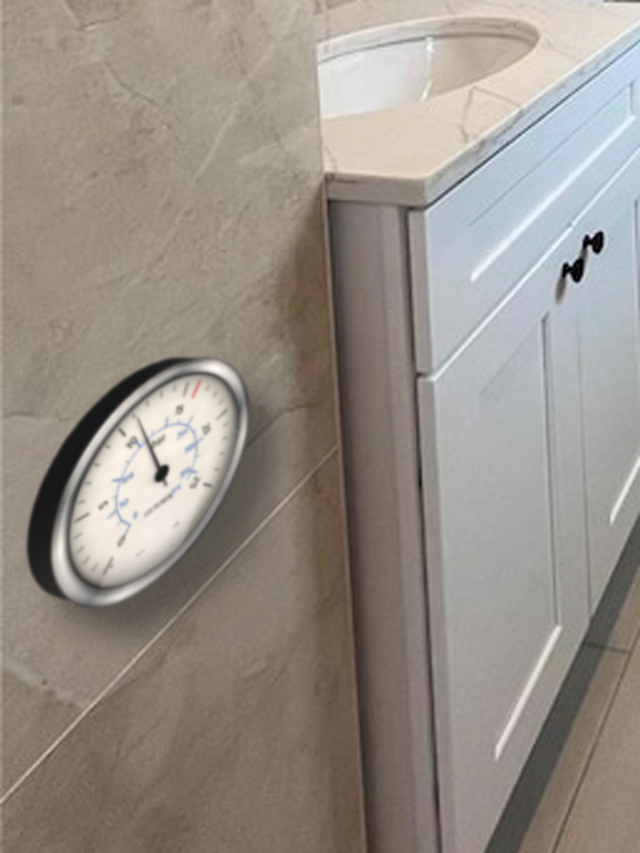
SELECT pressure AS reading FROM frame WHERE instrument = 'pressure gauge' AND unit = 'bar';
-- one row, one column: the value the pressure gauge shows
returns 11 bar
